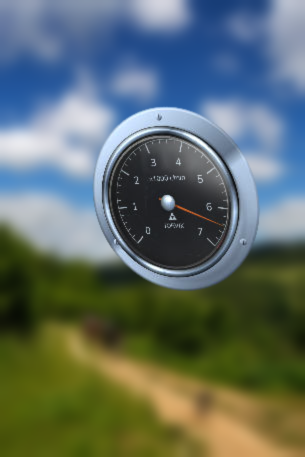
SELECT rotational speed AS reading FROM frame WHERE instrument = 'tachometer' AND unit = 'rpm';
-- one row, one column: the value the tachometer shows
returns 6400 rpm
